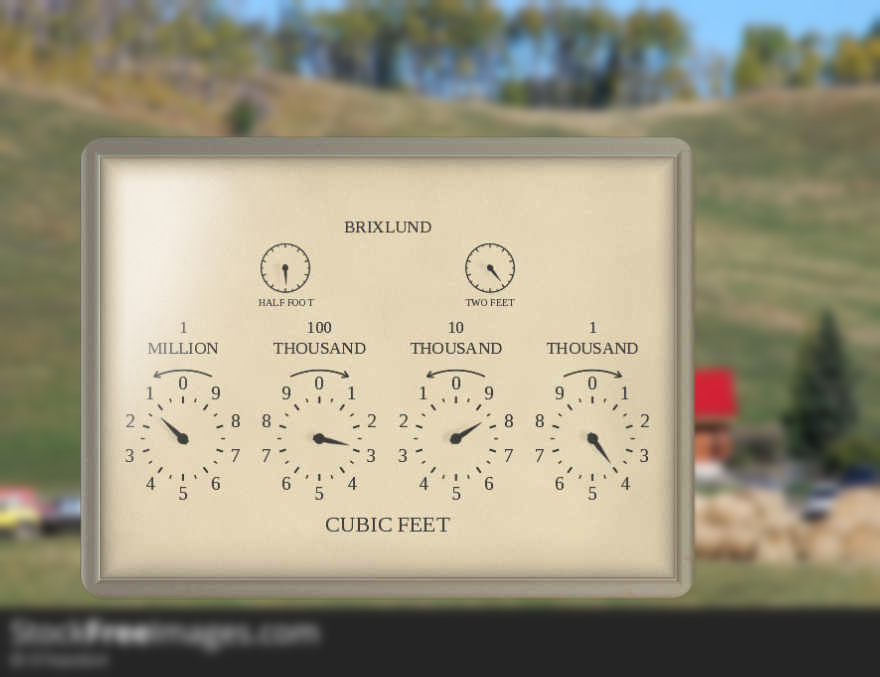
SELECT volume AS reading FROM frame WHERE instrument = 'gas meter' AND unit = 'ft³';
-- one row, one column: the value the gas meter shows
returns 128400 ft³
